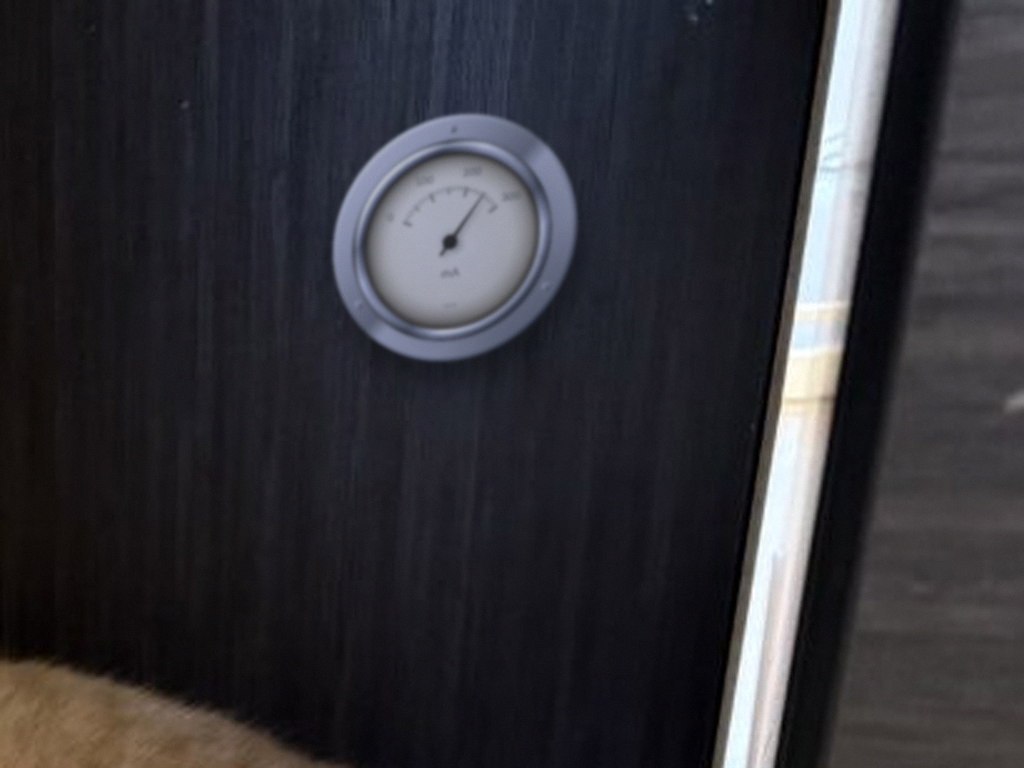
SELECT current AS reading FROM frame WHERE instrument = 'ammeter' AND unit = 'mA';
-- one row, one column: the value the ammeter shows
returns 250 mA
